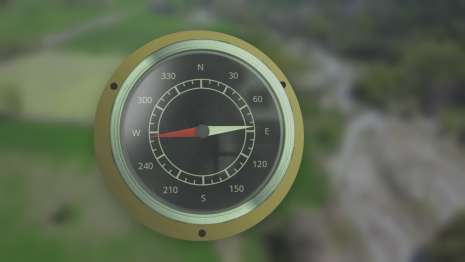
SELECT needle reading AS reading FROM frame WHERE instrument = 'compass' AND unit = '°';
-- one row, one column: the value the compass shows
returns 265 °
